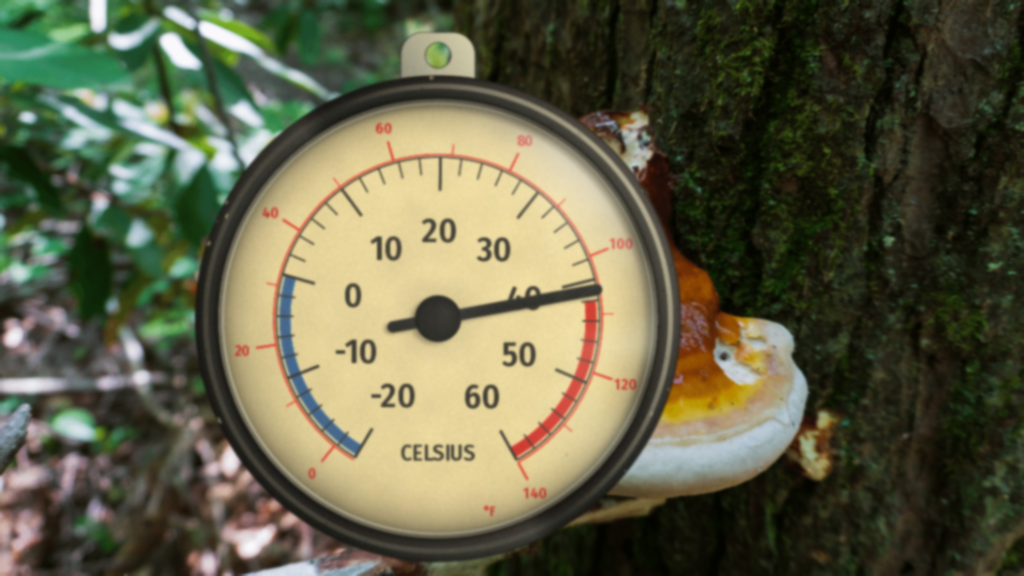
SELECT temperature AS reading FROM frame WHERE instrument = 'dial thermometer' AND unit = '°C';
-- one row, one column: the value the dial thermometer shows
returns 41 °C
